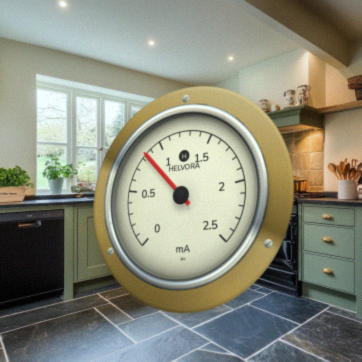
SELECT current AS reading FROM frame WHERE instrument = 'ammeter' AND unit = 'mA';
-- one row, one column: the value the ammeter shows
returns 0.85 mA
